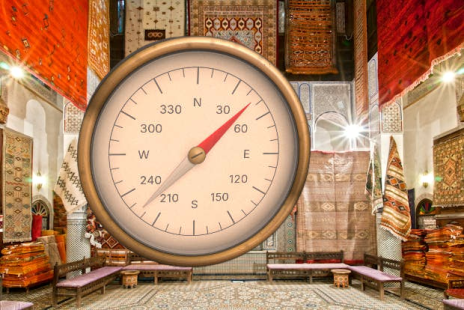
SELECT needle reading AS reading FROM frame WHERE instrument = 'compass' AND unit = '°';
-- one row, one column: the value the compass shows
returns 45 °
